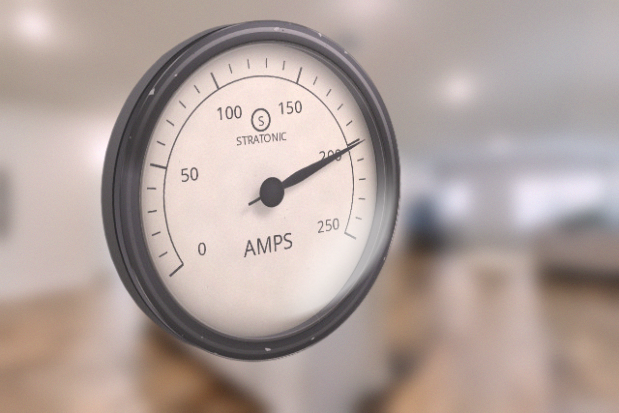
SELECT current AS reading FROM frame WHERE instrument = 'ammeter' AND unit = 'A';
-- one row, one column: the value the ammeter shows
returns 200 A
